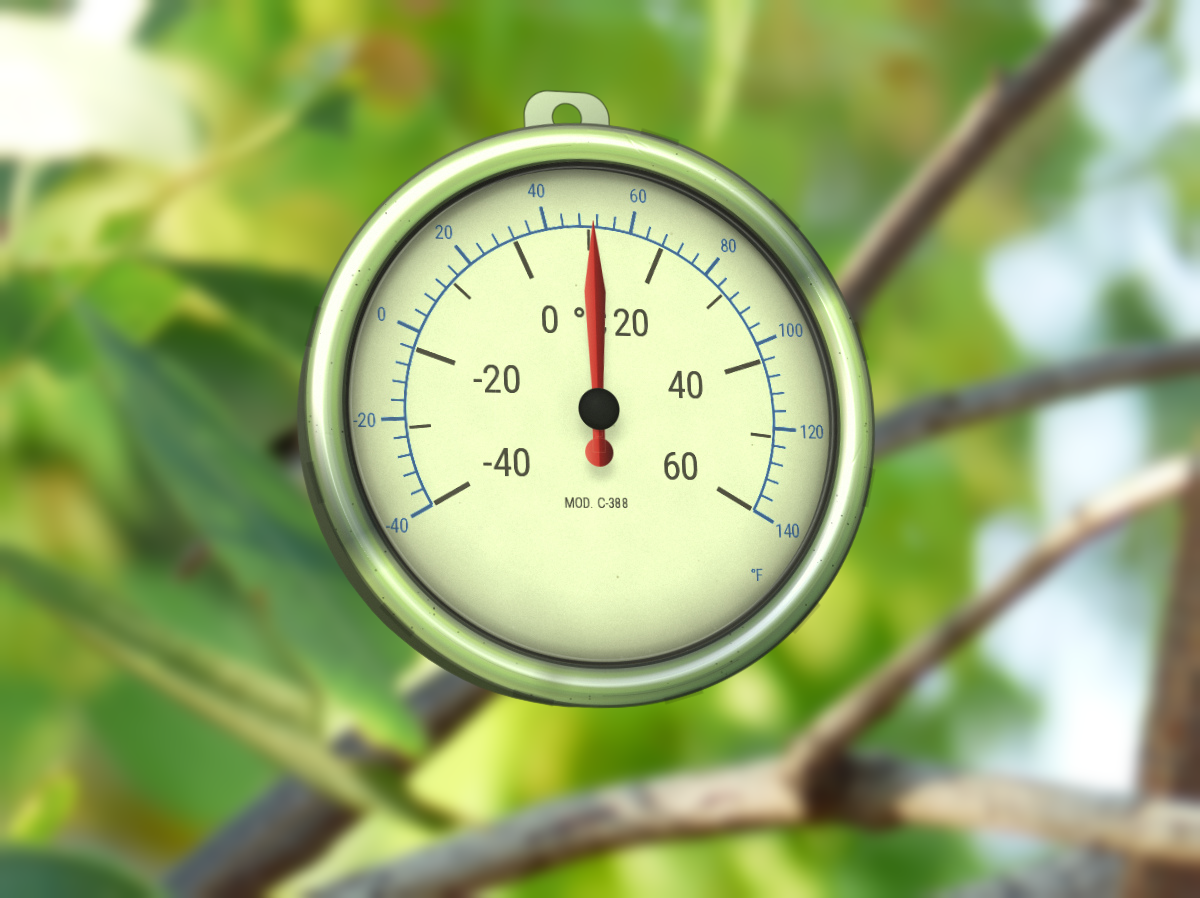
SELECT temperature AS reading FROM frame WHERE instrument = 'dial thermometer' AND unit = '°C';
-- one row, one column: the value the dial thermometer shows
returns 10 °C
